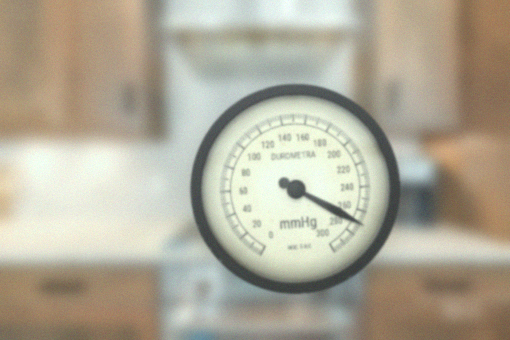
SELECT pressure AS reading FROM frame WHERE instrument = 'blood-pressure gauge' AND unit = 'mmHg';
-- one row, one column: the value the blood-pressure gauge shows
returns 270 mmHg
